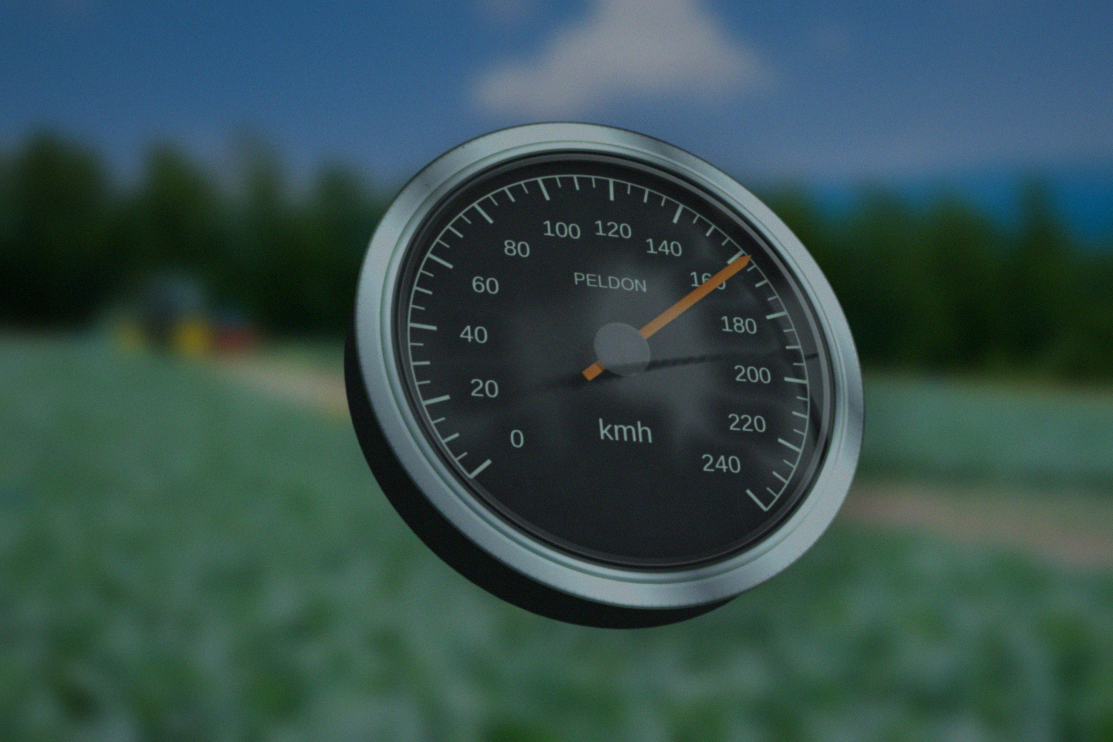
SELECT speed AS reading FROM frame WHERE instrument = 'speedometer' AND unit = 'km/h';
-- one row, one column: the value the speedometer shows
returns 162.5 km/h
